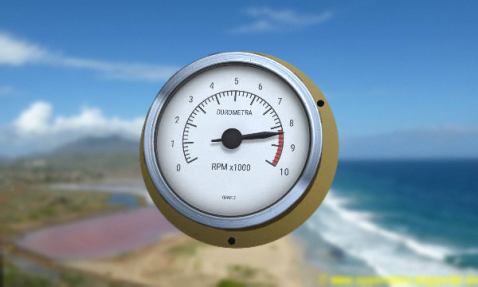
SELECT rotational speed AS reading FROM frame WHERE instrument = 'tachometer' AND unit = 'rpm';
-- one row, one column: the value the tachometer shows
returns 8400 rpm
